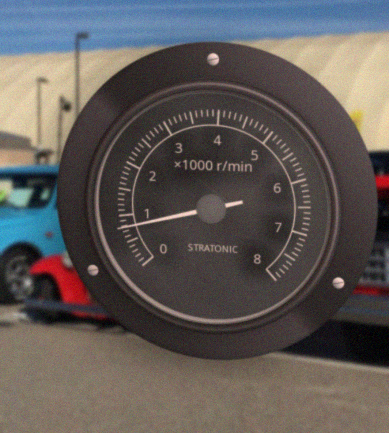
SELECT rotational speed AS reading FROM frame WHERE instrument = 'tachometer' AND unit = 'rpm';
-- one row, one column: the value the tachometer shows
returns 800 rpm
